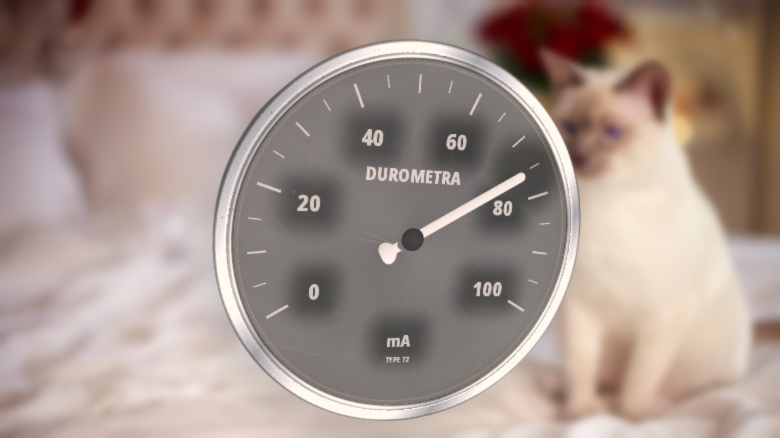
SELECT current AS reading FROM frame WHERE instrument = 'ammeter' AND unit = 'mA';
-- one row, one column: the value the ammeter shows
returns 75 mA
